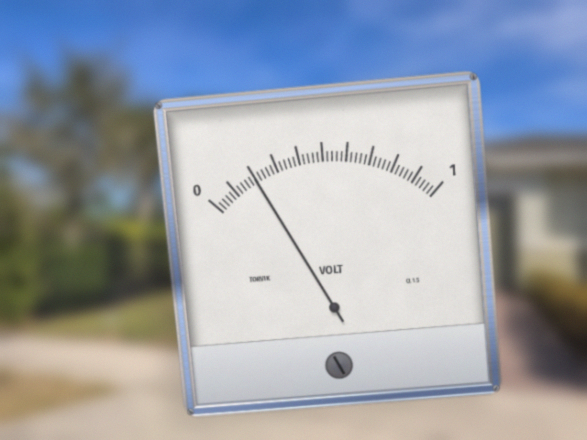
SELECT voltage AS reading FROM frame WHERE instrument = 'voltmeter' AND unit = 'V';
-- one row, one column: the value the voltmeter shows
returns 0.2 V
